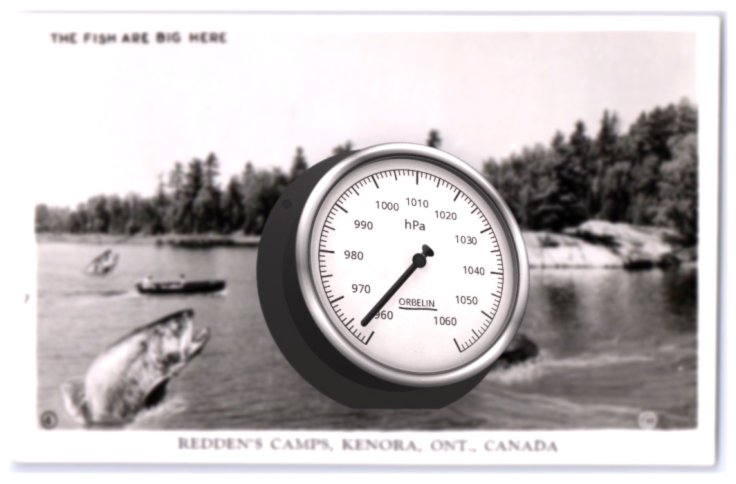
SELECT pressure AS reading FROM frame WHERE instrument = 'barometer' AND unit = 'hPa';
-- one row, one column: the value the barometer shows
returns 963 hPa
